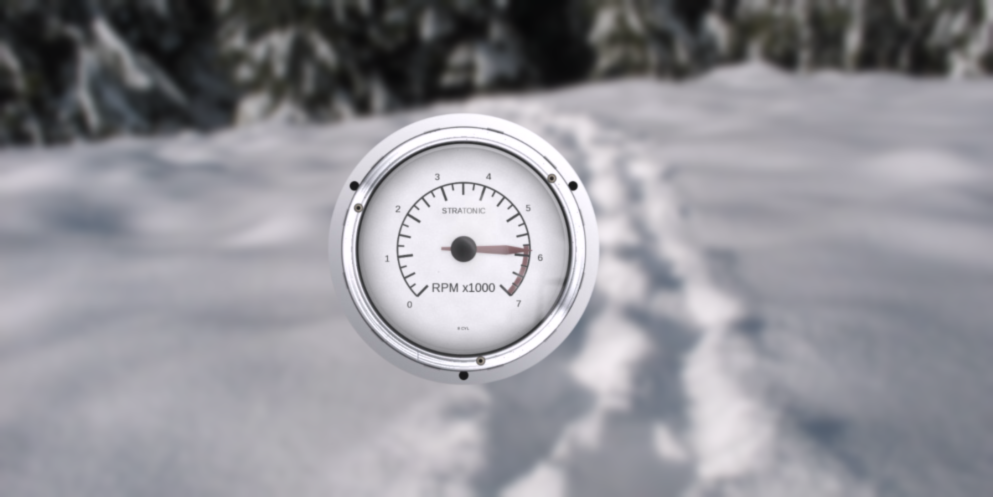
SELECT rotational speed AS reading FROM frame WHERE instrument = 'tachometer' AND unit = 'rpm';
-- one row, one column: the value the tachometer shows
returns 5875 rpm
